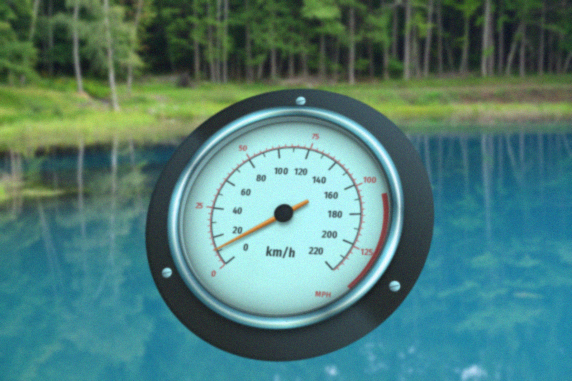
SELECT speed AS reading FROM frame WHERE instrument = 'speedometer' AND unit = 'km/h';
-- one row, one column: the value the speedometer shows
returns 10 km/h
